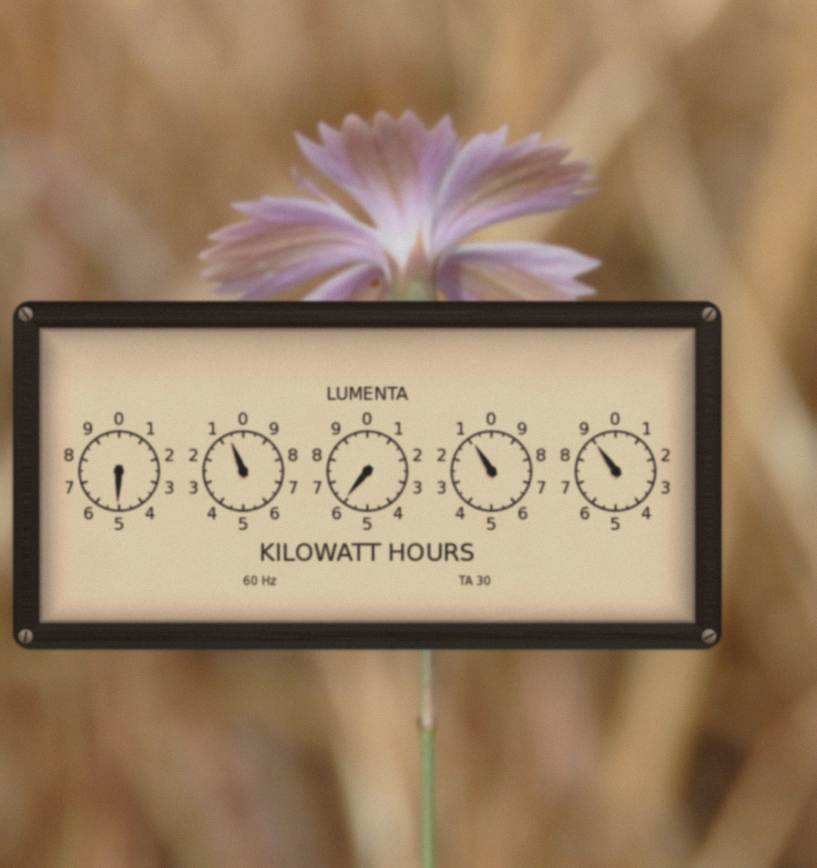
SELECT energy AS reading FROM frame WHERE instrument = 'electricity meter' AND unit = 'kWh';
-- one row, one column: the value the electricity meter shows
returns 50609 kWh
